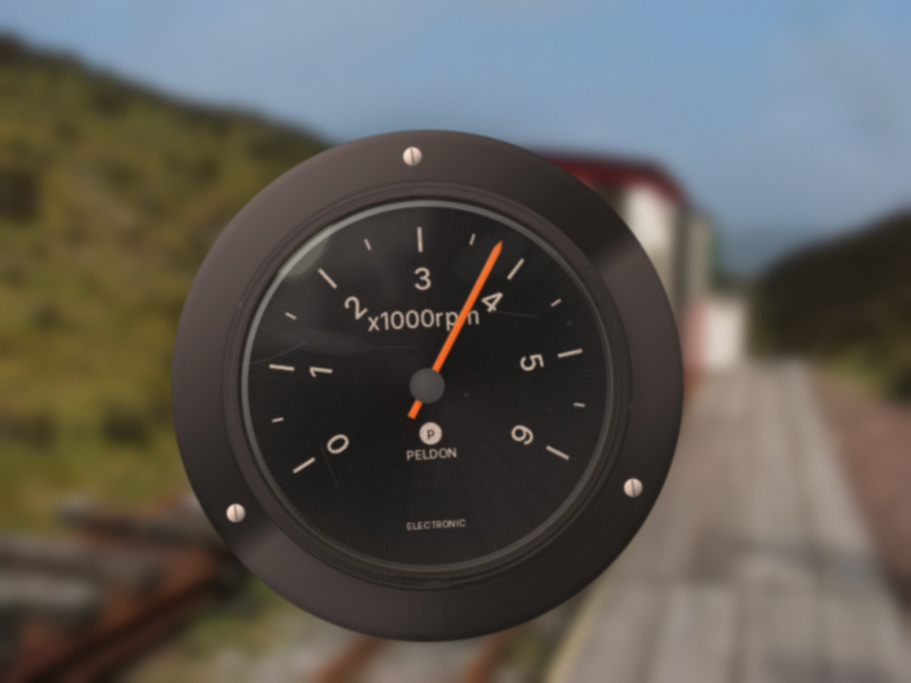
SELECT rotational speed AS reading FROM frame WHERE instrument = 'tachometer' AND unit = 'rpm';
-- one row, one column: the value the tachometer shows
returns 3750 rpm
